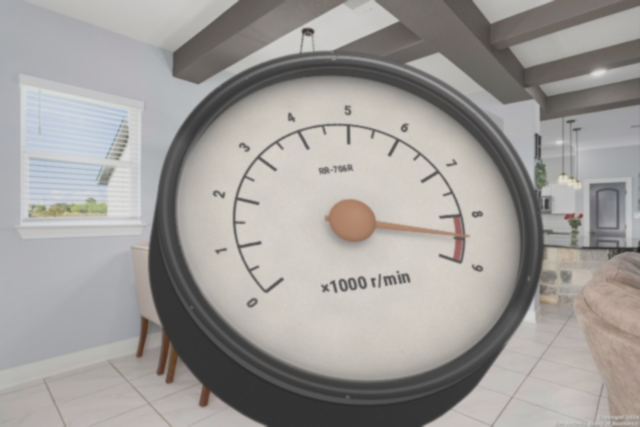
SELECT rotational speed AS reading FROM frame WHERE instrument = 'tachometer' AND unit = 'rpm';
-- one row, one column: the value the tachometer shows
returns 8500 rpm
